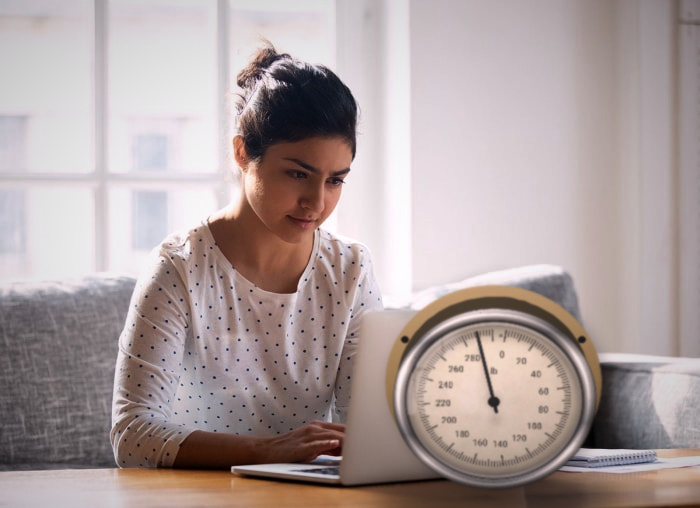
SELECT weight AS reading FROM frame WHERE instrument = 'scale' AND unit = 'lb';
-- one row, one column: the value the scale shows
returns 290 lb
